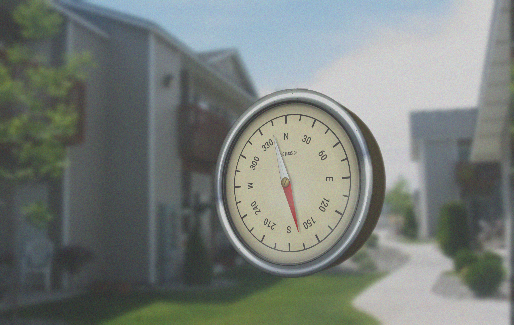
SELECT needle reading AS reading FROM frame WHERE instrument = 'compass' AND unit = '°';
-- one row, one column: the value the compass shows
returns 165 °
